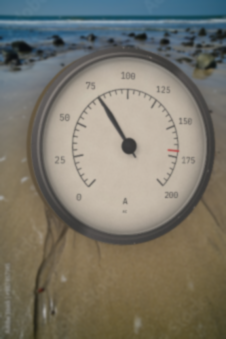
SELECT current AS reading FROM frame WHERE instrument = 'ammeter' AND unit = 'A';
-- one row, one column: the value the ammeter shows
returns 75 A
